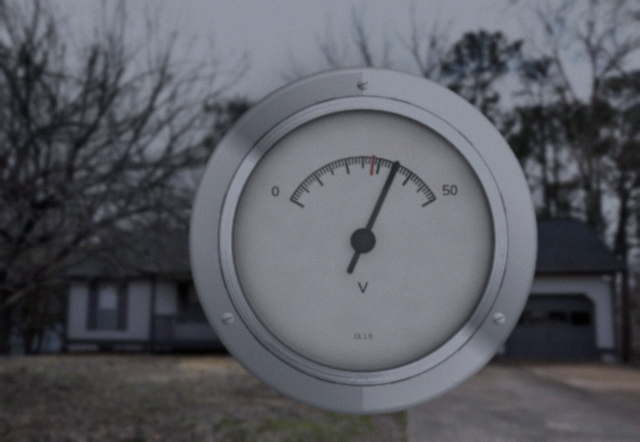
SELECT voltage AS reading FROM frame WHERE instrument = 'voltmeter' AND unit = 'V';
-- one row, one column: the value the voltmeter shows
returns 35 V
